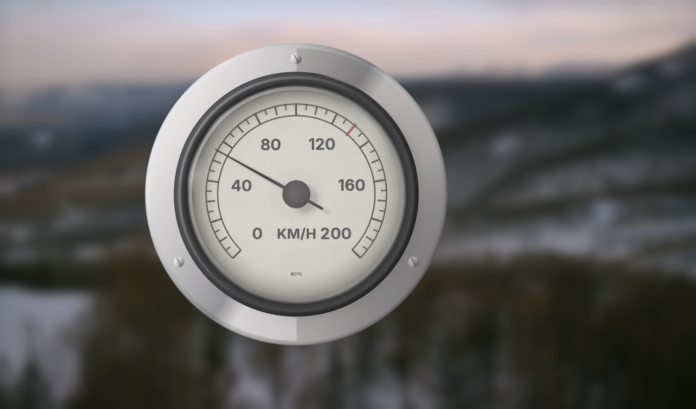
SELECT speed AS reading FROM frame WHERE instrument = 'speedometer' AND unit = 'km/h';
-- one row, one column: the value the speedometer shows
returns 55 km/h
